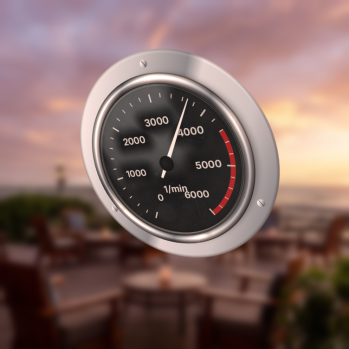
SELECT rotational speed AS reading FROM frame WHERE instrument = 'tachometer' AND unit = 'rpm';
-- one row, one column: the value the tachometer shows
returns 3700 rpm
